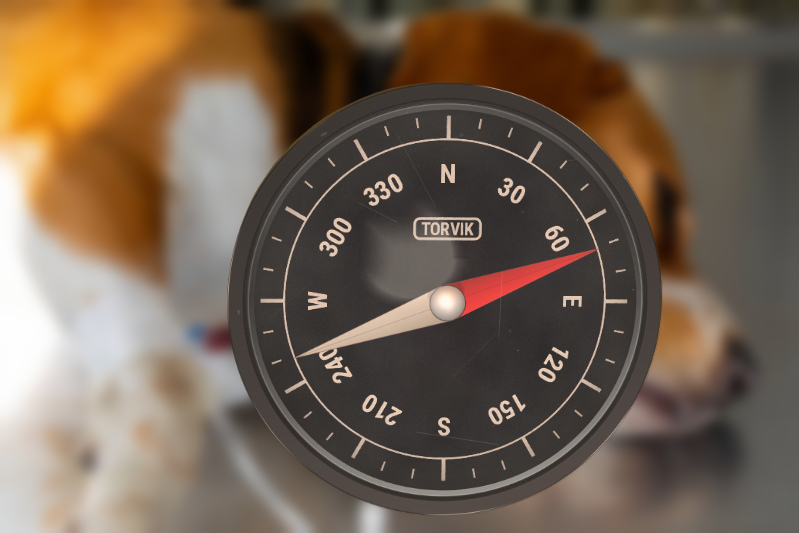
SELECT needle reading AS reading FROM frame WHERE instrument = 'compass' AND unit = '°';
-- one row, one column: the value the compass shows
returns 70 °
